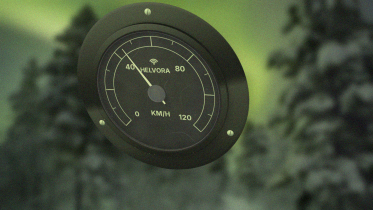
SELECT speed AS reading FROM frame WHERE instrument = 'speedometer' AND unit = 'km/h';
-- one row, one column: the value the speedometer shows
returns 45 km/h
